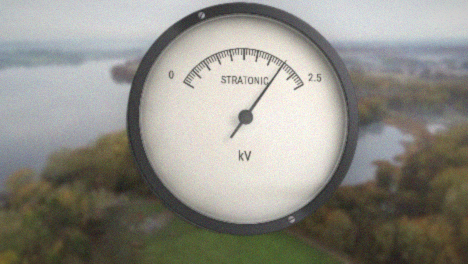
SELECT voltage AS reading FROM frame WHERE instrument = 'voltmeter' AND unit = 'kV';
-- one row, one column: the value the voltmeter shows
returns 2 kV
